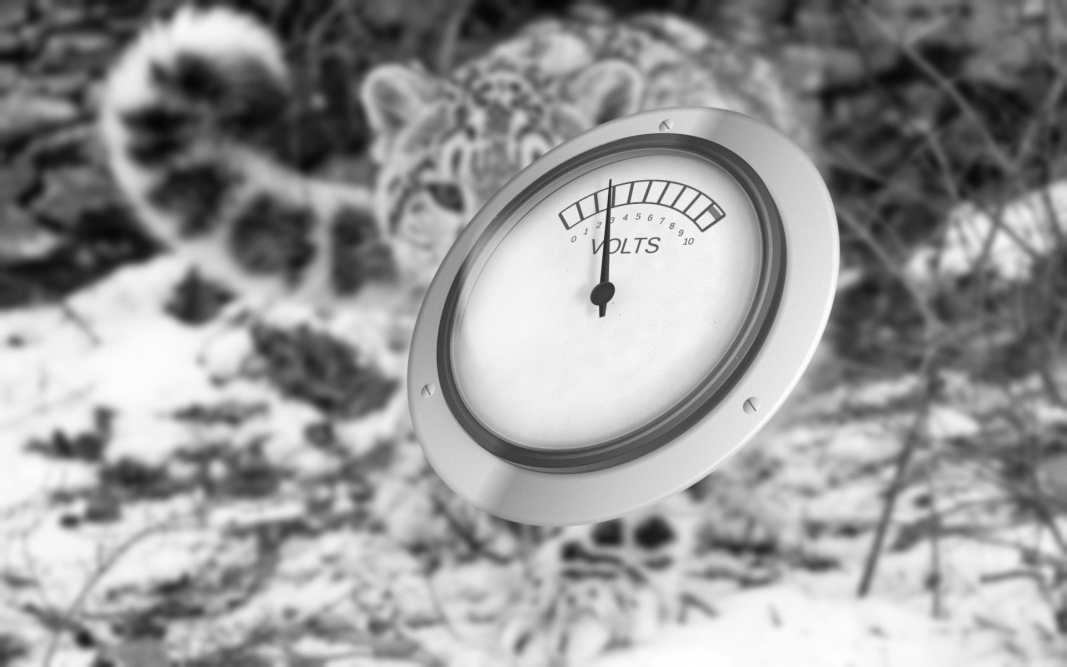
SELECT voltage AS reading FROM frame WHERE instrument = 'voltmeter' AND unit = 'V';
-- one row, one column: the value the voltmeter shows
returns 3 V
